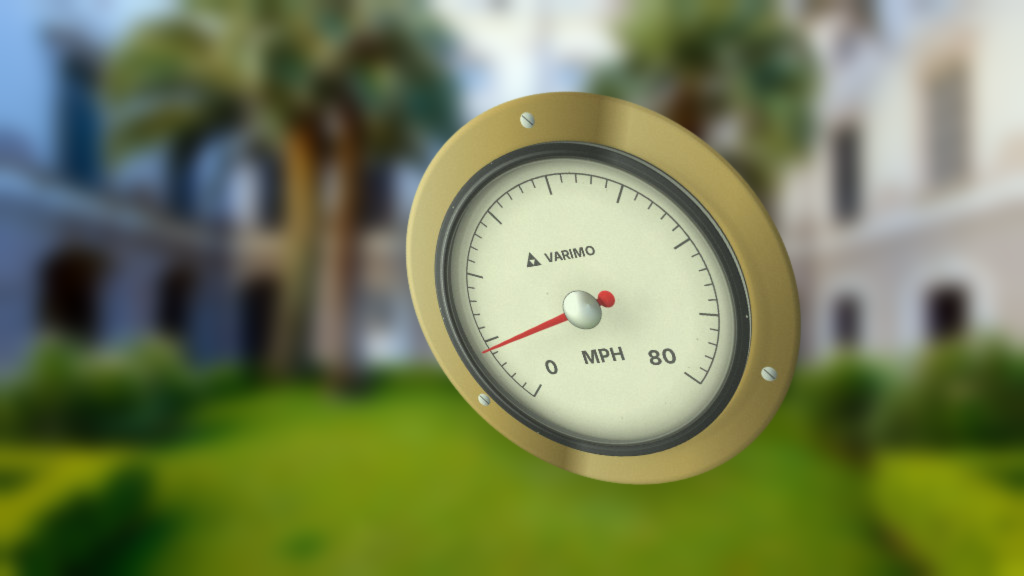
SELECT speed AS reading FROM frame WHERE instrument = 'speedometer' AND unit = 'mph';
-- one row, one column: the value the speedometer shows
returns 9 mph
